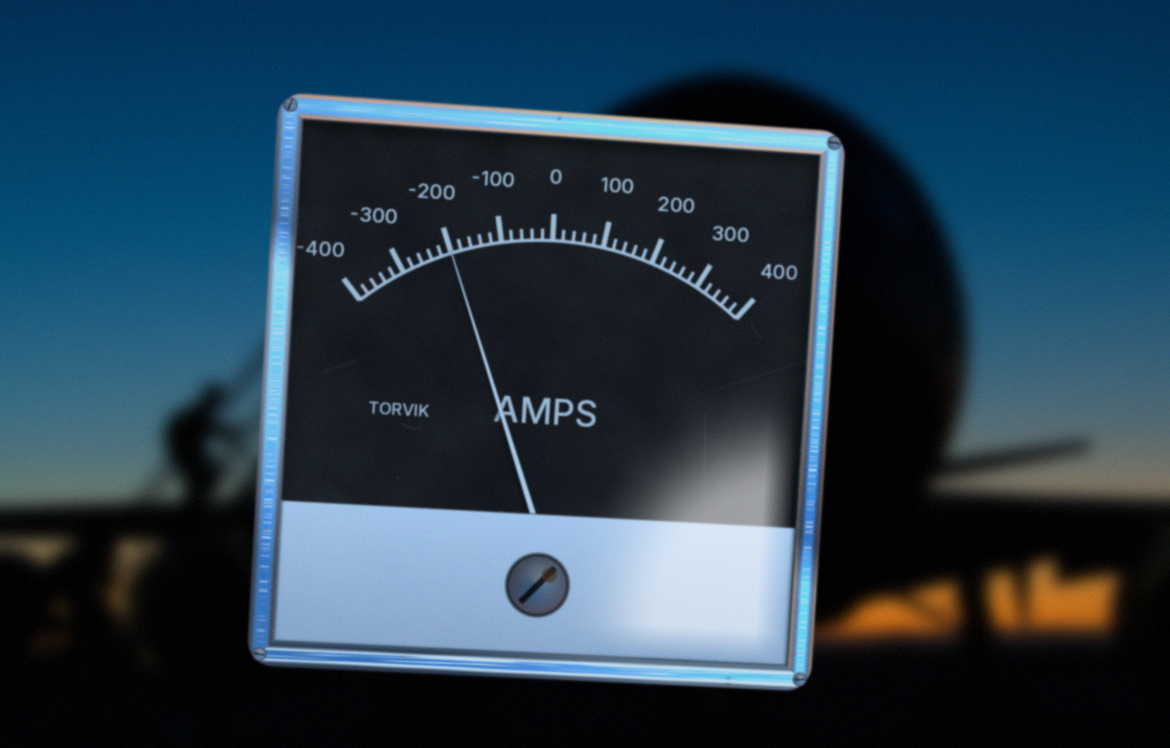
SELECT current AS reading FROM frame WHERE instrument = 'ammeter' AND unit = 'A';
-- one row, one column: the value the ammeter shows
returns -200 A
